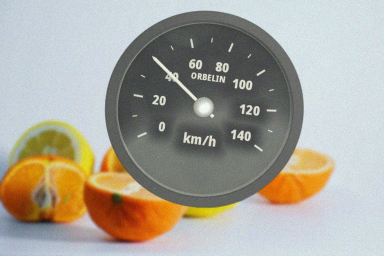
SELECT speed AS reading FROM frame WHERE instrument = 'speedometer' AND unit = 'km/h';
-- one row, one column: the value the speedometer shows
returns 40 km/h
